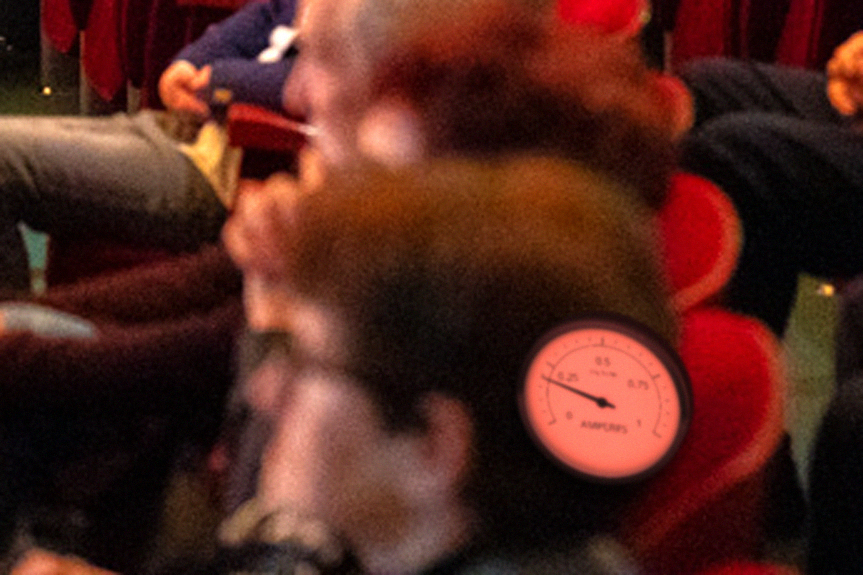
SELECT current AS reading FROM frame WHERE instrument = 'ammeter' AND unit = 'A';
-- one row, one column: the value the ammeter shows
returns 0.2 A
